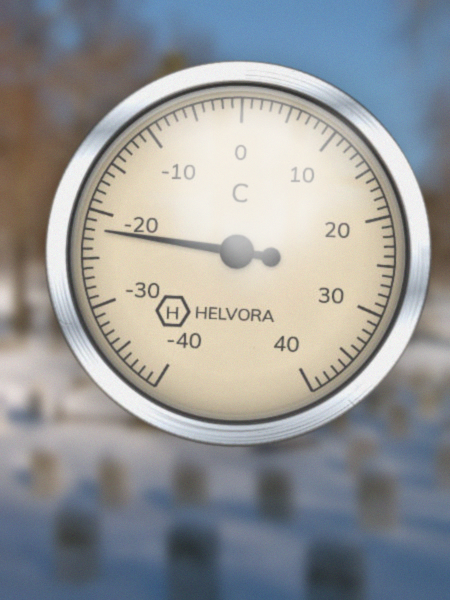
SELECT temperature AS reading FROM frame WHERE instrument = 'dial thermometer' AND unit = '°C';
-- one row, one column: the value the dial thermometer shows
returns -22 °C
